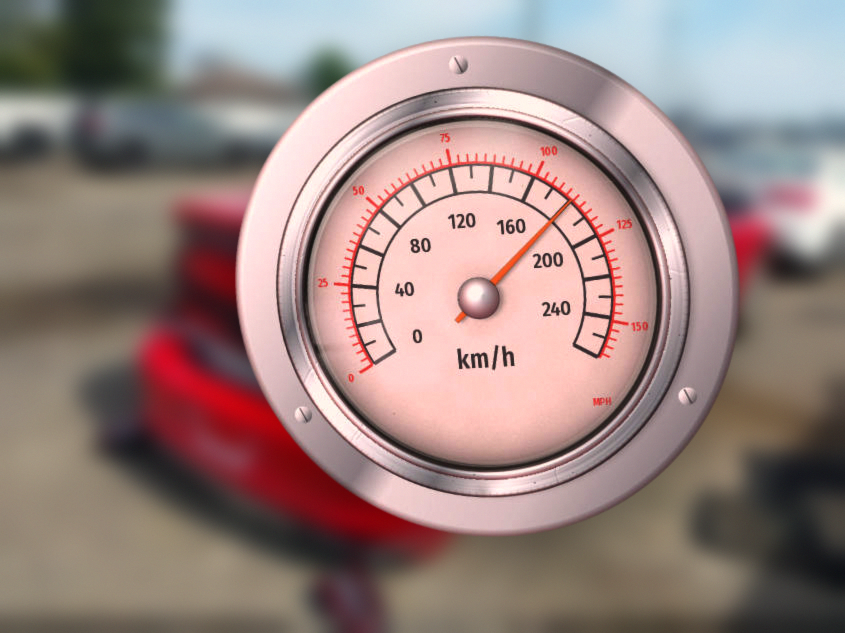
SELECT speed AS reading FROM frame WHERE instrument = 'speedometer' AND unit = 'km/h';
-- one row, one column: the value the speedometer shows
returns 180 km/h
